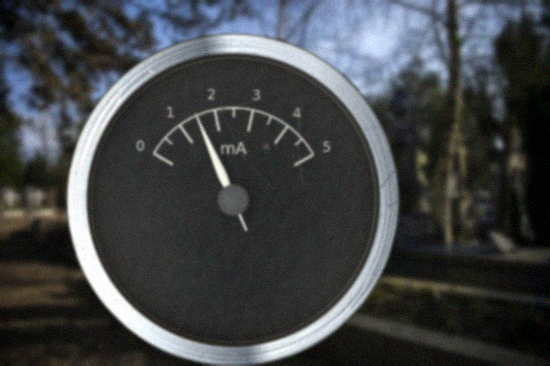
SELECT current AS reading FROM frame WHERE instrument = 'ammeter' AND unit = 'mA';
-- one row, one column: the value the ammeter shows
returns 1.5 mA
